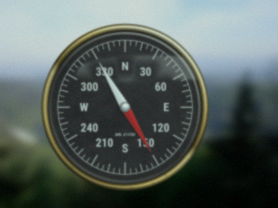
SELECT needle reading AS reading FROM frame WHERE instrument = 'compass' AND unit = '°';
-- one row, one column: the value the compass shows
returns 150 °
